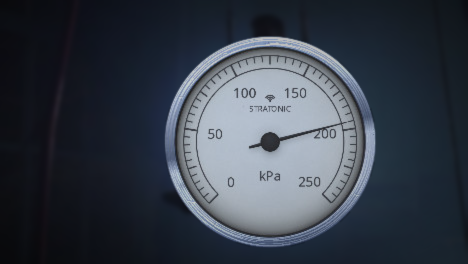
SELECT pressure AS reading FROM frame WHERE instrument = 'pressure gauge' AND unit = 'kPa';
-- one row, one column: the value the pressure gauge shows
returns 195 kPa
